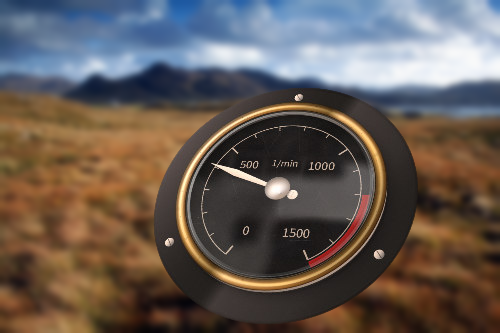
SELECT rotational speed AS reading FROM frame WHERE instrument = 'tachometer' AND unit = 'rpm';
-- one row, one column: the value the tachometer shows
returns 400 rpm
